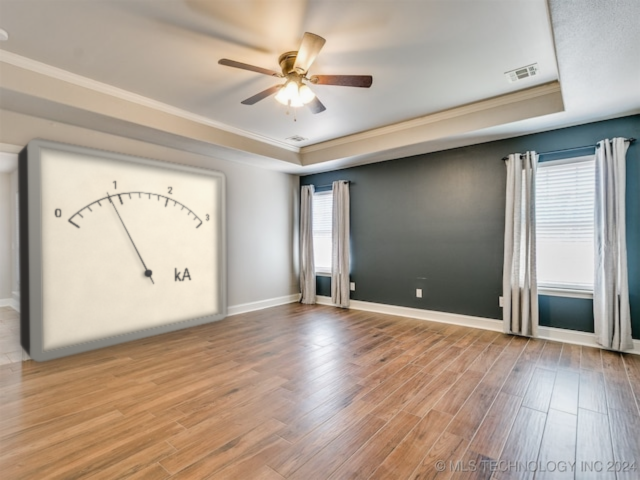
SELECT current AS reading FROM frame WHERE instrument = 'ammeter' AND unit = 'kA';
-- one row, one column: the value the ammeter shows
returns 0.8 kA
